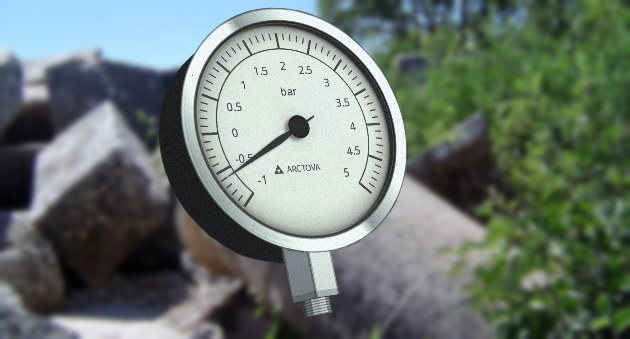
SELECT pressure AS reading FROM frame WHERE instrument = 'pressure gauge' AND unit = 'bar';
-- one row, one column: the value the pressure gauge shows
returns -0.6 bar
